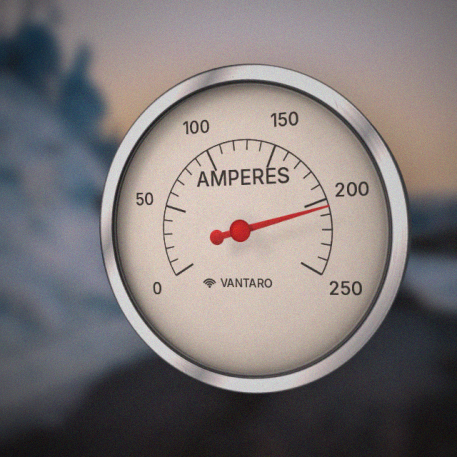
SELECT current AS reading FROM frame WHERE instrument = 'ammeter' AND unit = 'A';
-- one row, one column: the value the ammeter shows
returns 205 A
